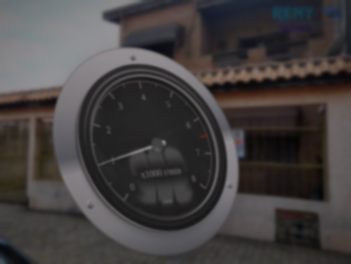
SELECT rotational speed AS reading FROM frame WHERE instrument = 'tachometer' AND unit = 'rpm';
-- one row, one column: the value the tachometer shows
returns 1000 rpm
